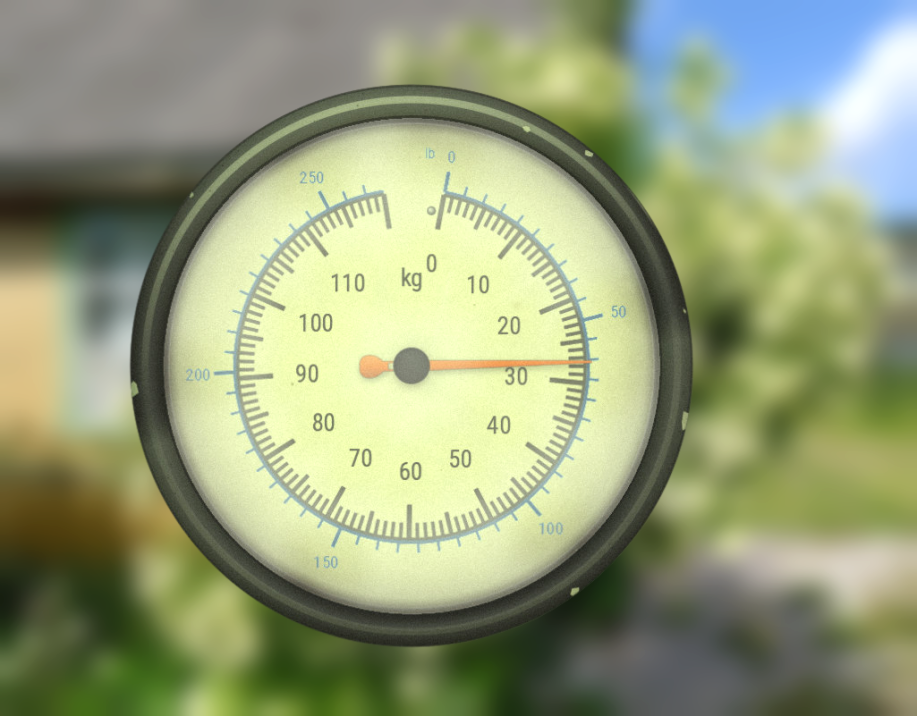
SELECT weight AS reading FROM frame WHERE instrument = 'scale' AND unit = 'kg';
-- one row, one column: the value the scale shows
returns 27.5 kg
